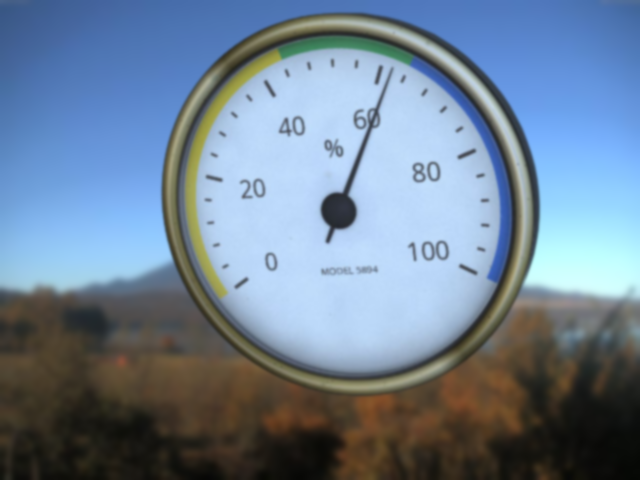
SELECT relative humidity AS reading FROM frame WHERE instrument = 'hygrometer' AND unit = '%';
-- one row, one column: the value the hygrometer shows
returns 62 %
